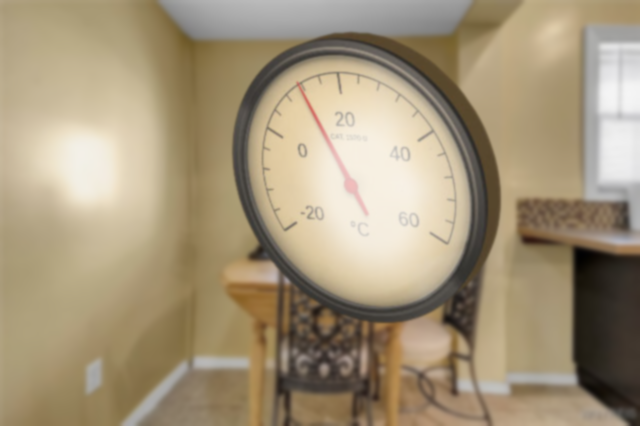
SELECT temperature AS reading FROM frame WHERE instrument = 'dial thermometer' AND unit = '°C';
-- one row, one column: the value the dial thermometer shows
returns 12 °C
